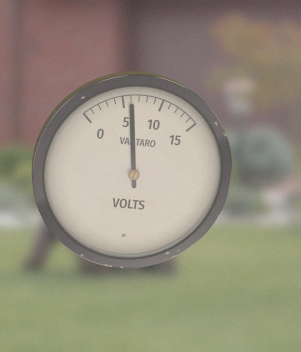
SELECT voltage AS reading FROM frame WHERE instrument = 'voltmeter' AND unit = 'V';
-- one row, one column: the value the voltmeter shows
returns 6 V
